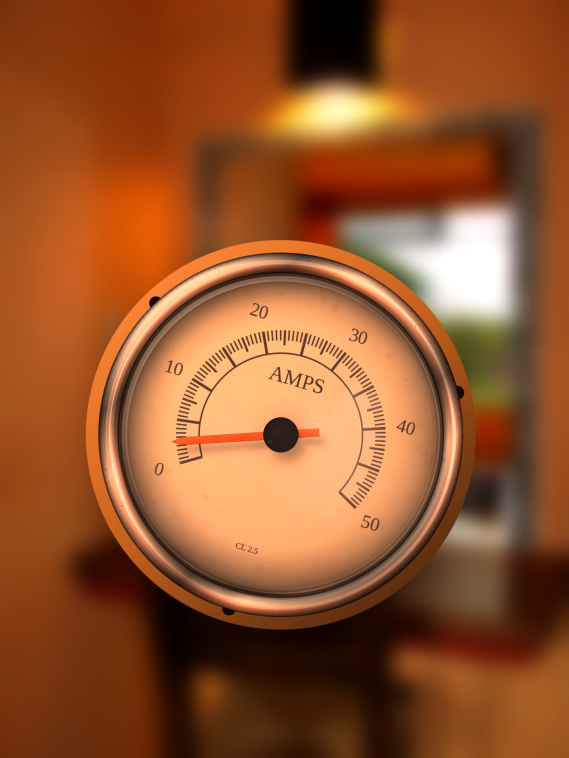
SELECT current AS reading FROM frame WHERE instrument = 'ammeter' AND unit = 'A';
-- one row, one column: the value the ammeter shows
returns 2.5 A
